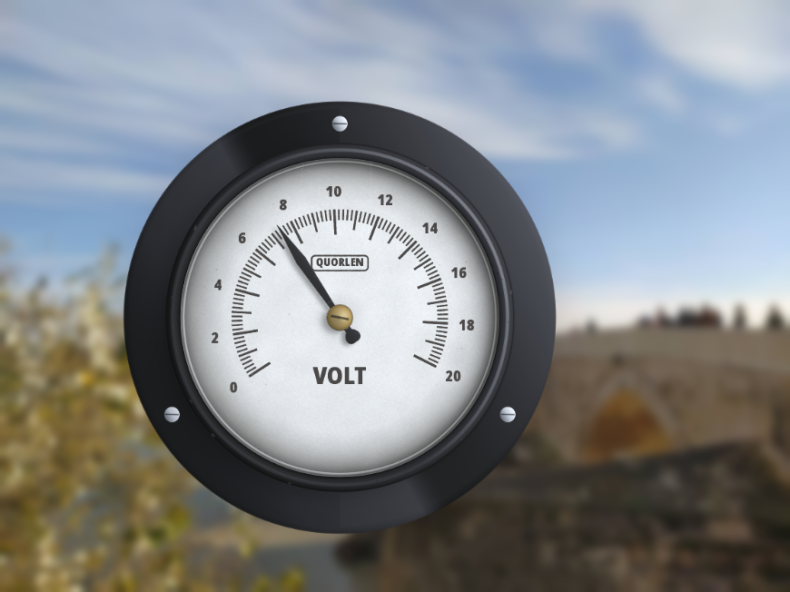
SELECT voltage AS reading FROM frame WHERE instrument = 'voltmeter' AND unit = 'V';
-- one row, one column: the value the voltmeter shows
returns 7.4 V
